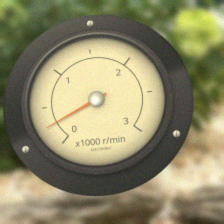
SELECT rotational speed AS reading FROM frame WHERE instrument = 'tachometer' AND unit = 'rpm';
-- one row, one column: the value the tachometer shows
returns 250 rpm
